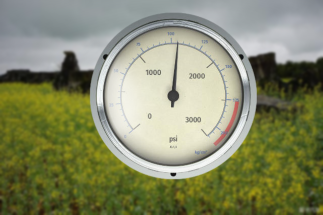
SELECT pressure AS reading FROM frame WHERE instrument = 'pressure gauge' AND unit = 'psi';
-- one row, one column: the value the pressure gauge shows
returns 1500 psi
